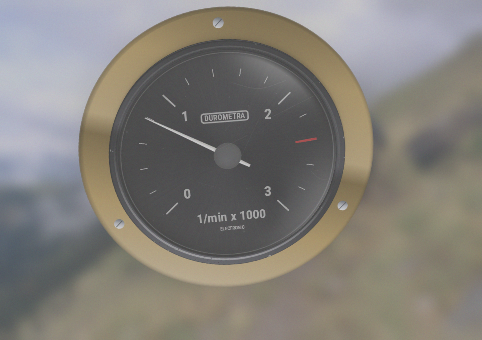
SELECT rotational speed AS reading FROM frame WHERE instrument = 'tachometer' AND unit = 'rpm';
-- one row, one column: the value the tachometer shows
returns 800 rpm
